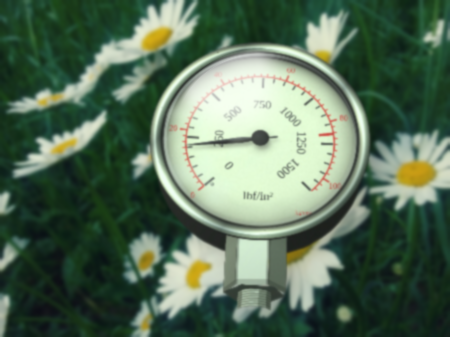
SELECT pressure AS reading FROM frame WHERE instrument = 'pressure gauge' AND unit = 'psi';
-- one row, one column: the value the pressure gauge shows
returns 200 psi
